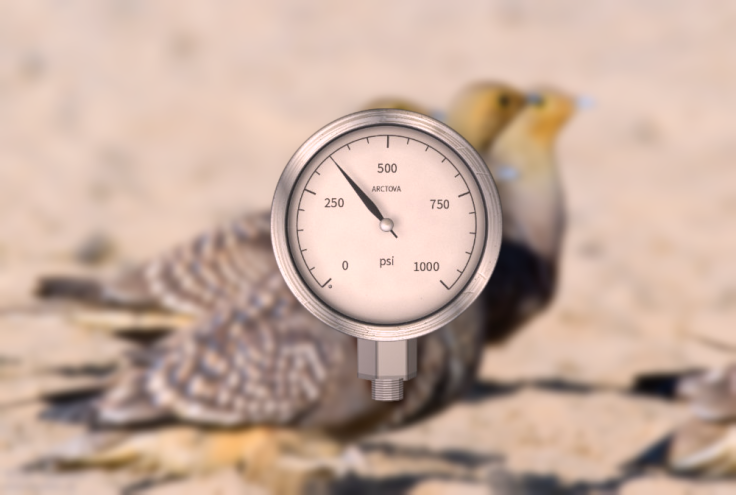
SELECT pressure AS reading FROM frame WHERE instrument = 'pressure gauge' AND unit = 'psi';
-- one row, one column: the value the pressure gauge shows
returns 350 psi
